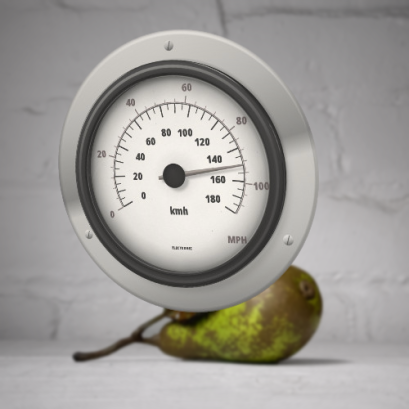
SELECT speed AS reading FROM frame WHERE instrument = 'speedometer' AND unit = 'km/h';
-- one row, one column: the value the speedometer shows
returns 150 km/h
